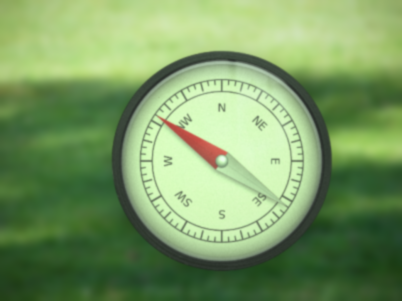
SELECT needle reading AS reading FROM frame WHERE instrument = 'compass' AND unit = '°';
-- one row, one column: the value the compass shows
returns 305 °
